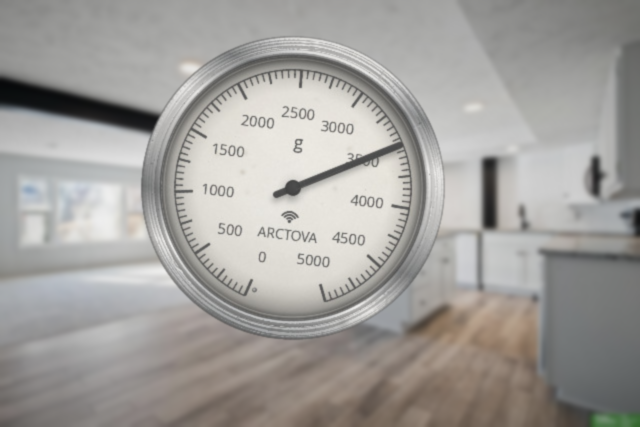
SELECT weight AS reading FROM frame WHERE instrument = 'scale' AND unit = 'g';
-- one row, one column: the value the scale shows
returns 3500 g
